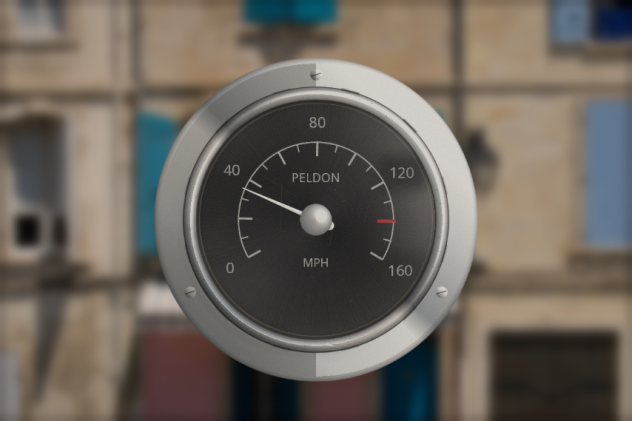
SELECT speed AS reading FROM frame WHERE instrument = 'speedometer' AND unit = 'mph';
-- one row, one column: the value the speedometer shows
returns 35 mph
